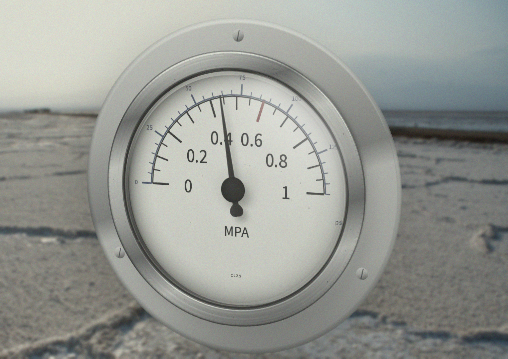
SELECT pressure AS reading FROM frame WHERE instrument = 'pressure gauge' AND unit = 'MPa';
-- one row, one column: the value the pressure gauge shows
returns 0.45 MPa
